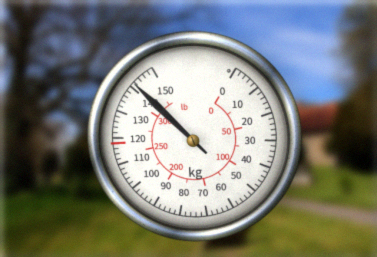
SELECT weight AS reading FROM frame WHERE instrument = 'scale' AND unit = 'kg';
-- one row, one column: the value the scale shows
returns 142 kg
